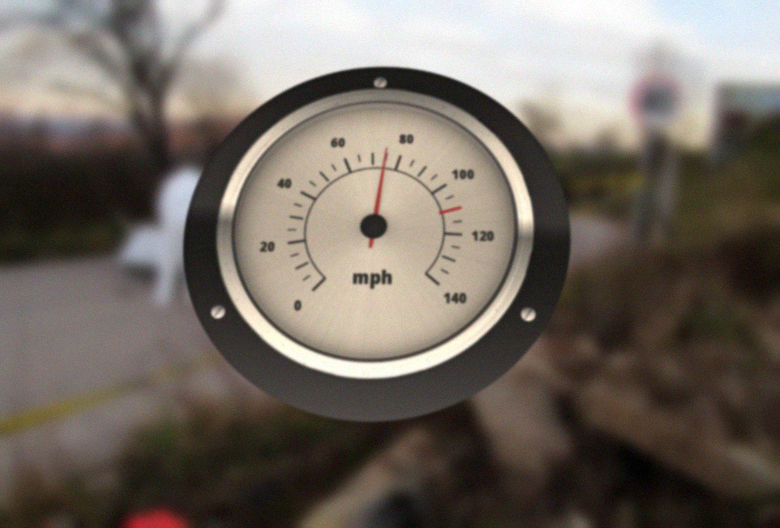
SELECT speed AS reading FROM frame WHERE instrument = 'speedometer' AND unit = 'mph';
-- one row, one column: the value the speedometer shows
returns 75 mph
